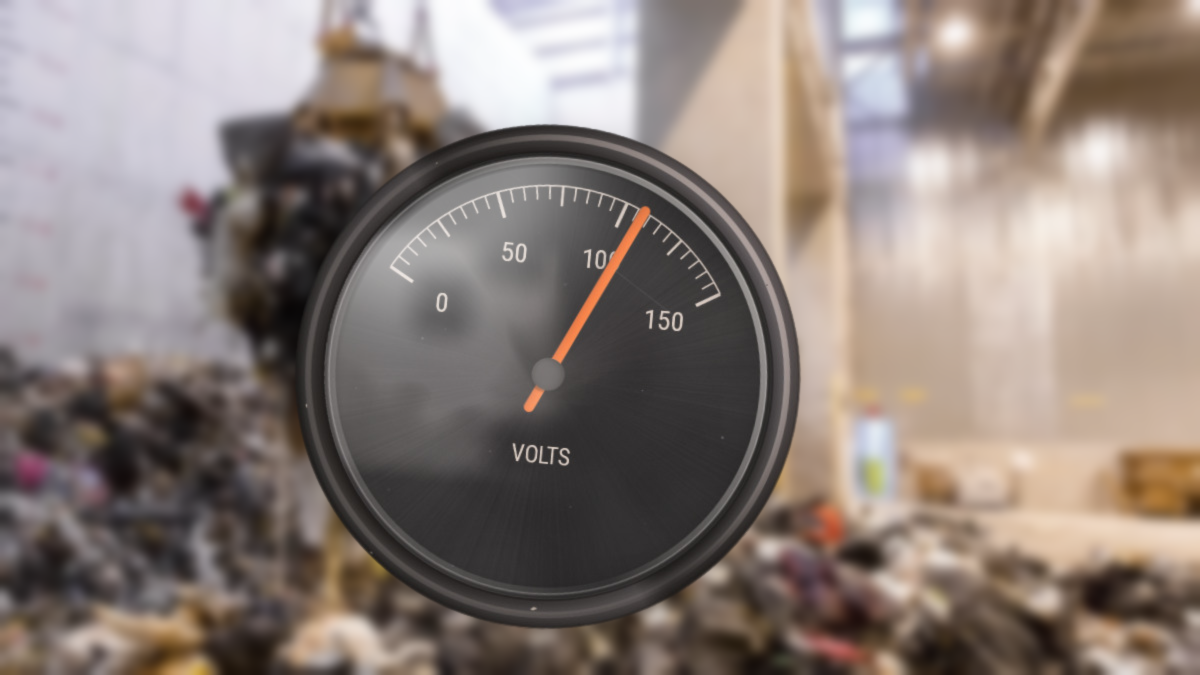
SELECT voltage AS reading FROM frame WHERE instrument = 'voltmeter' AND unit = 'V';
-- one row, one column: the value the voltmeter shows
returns 107.5 V
